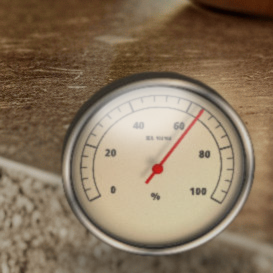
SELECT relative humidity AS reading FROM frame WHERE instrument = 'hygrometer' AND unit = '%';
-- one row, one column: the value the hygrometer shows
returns 64 %
